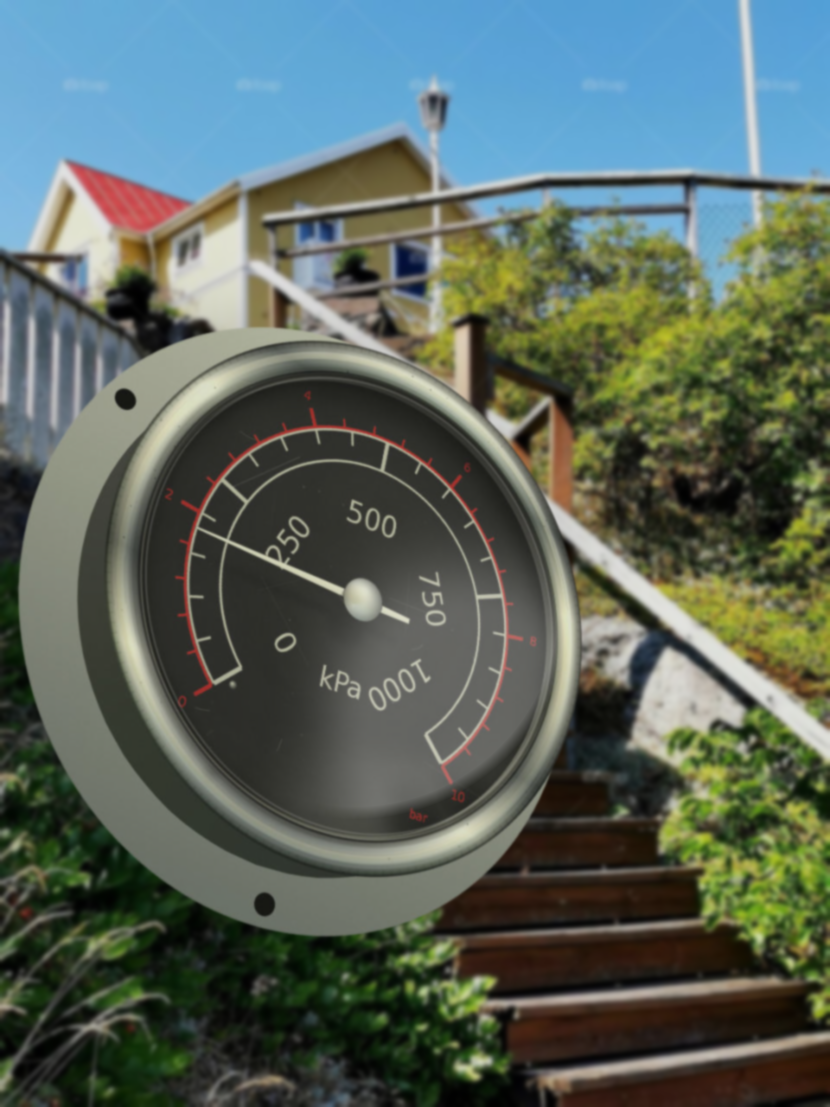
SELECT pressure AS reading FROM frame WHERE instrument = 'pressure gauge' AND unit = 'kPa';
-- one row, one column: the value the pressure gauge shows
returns 175 kPa
